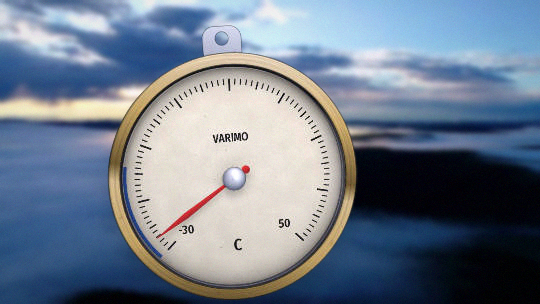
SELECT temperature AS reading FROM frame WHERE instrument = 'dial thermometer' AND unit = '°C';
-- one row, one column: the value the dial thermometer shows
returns -27 °C
